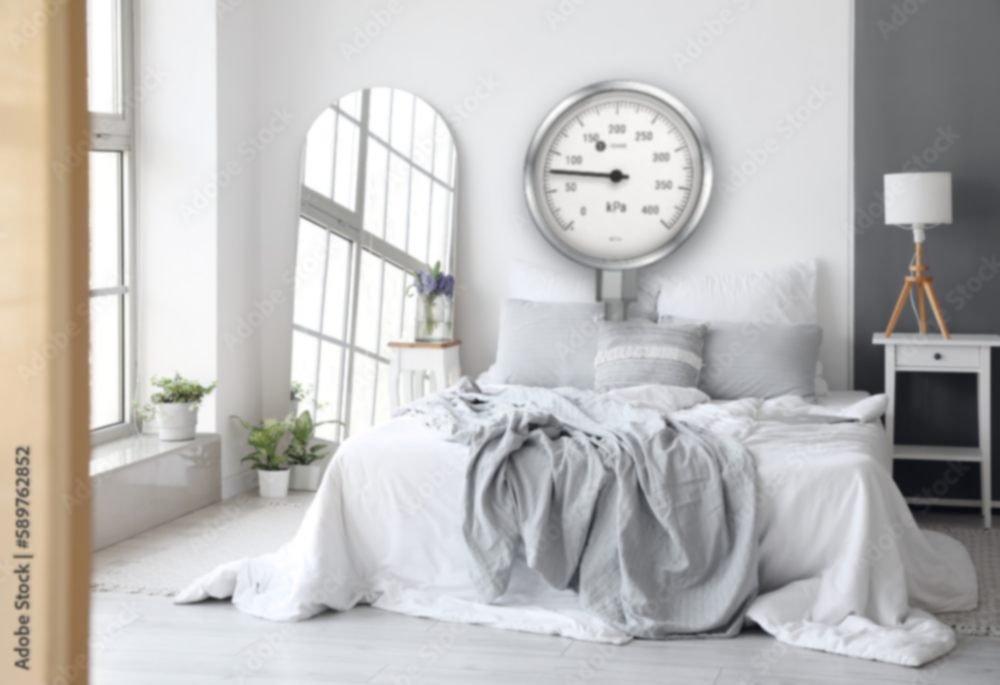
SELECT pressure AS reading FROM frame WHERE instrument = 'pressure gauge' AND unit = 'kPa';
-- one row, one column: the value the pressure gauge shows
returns 75 kPa
